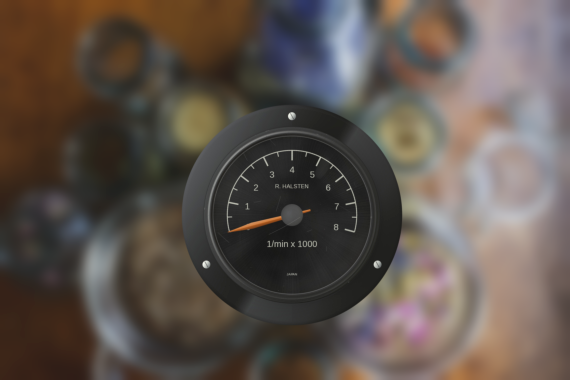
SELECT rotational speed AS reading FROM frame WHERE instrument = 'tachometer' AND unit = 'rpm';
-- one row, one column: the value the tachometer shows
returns 0 rpm
